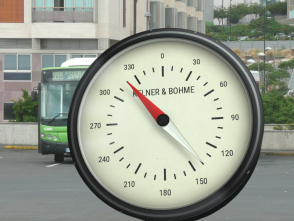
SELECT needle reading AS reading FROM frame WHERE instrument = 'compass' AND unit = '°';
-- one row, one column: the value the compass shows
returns 320 °
